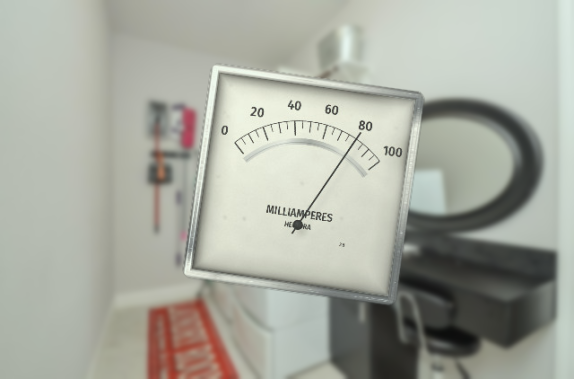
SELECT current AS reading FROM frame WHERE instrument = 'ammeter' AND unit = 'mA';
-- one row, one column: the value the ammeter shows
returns 80 mA
